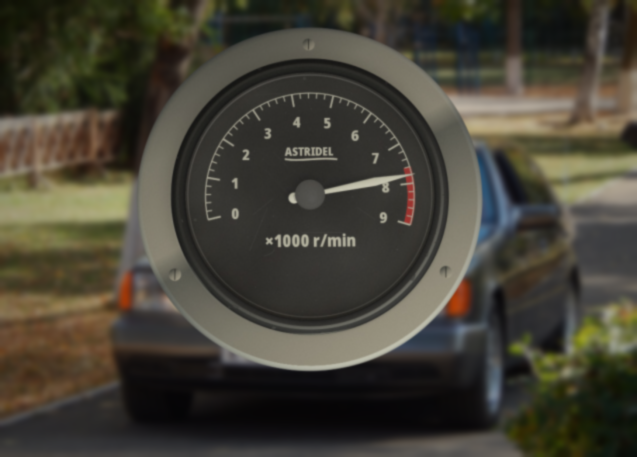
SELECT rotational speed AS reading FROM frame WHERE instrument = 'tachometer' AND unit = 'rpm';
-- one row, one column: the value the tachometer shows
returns 7800 rpm
